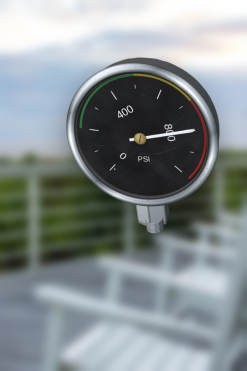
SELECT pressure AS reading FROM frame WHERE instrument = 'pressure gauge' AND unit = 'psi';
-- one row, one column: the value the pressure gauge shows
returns 800 psi
